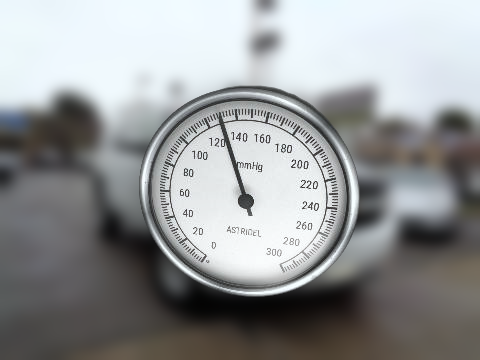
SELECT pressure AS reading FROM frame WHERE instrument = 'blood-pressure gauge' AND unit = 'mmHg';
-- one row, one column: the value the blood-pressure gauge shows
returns 130 mmHg
